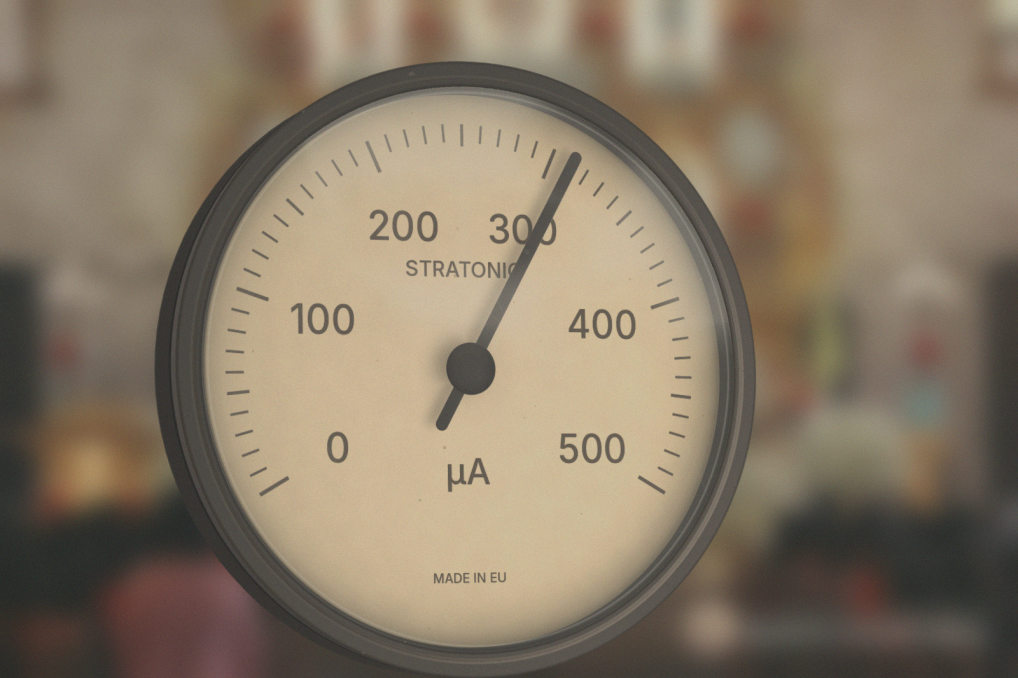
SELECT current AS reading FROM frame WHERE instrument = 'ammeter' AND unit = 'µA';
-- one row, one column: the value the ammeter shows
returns 310 µA
